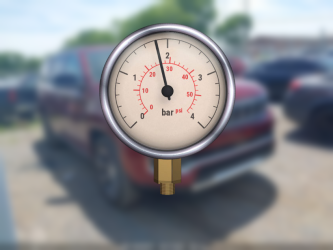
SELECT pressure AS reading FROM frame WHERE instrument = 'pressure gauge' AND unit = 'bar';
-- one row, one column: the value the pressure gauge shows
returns 1.8 bar
